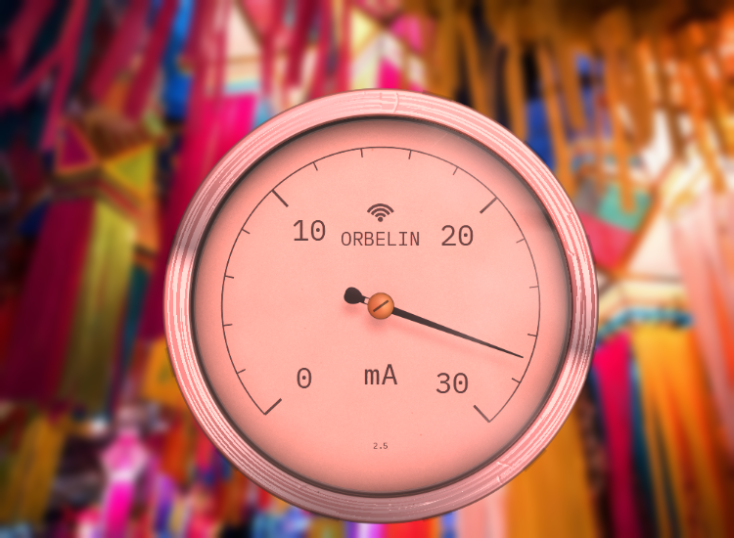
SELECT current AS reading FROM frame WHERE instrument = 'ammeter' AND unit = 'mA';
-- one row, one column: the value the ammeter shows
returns 27 mA
